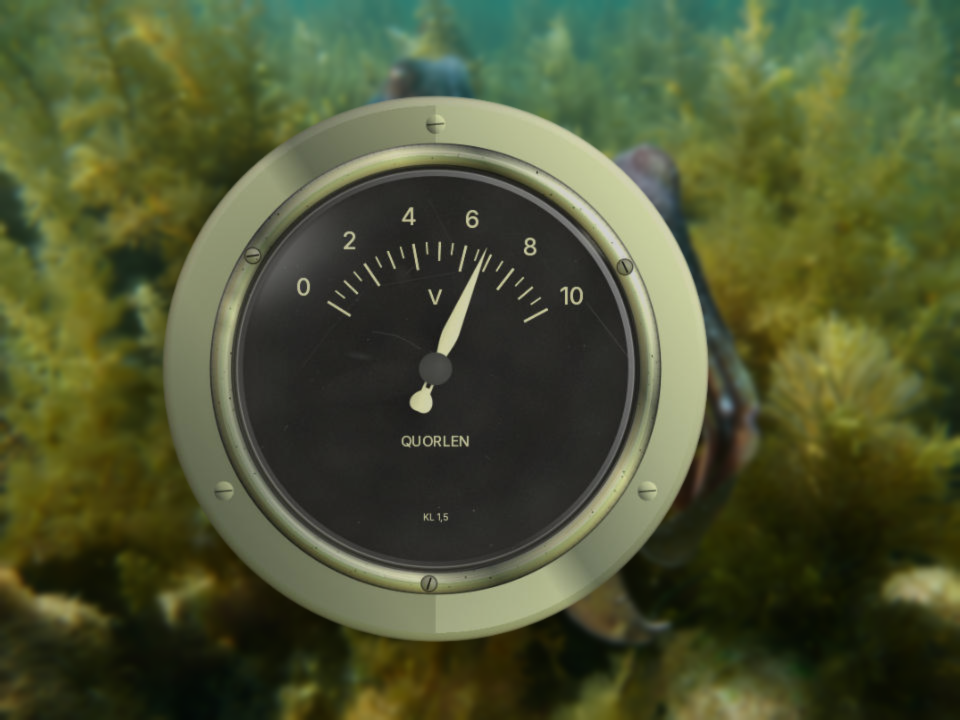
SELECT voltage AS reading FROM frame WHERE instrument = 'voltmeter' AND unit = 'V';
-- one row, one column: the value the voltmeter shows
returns 6.75 V
